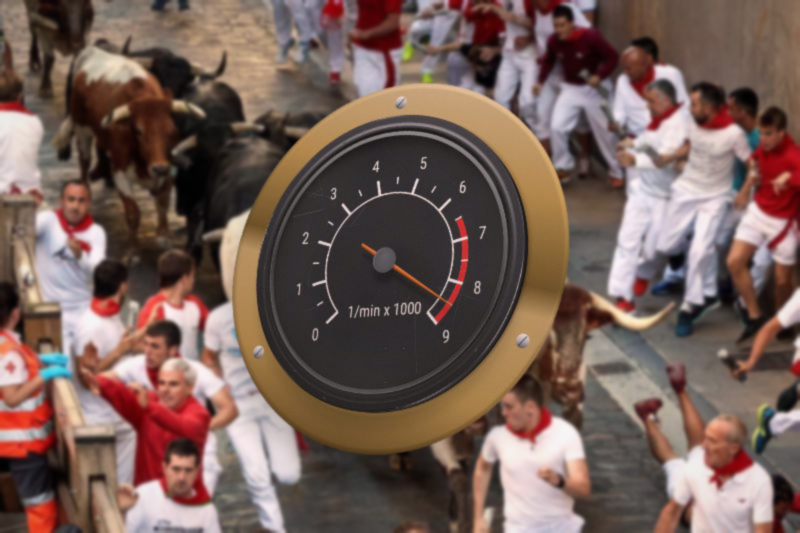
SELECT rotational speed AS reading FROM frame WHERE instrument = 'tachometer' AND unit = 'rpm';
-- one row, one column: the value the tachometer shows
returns 8500 rpm
